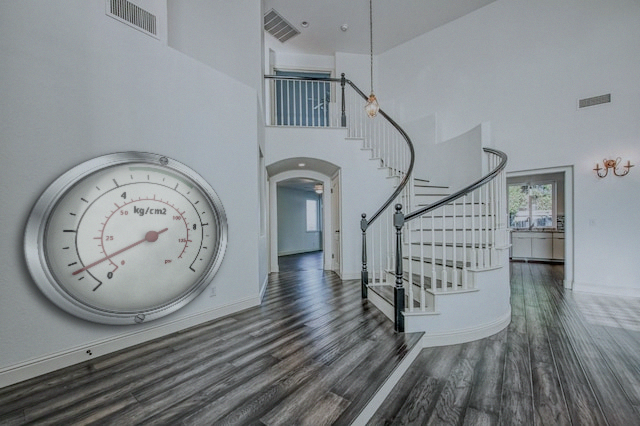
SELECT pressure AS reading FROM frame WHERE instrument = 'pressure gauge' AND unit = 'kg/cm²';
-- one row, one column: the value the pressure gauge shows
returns 0.75 kg/cm²
